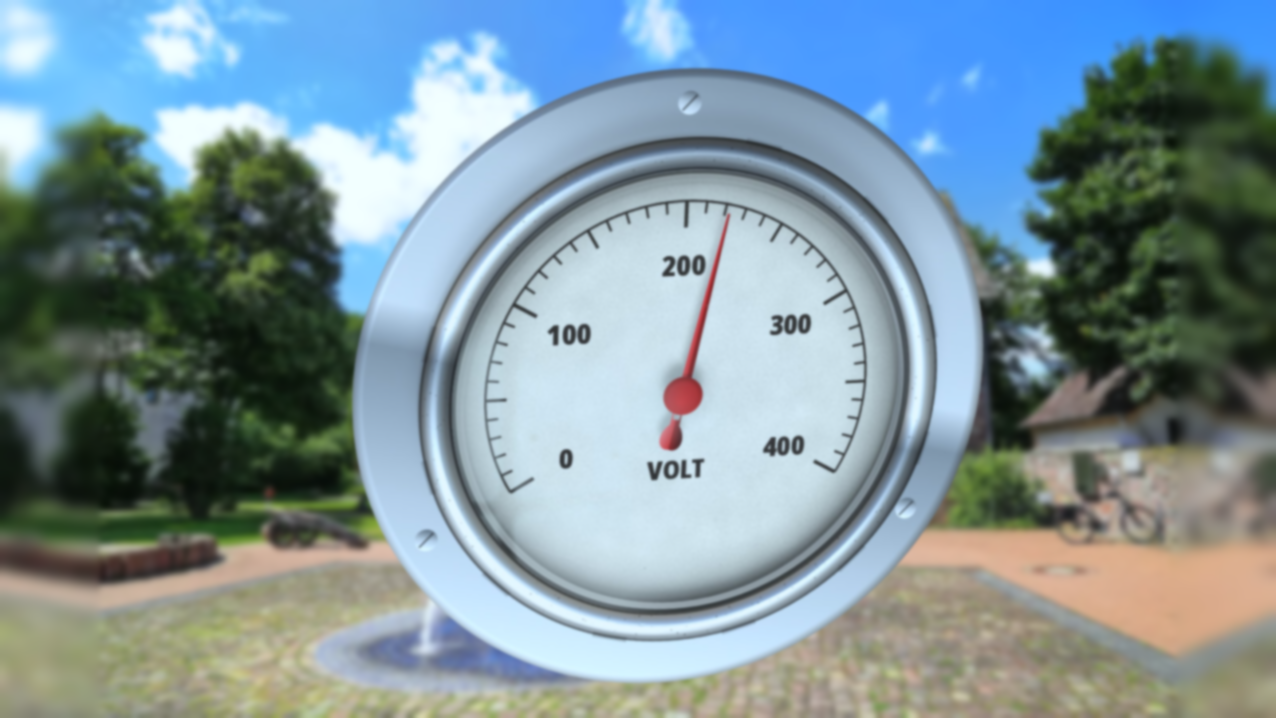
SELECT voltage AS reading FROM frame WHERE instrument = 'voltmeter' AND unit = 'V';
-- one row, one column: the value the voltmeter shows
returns 220 V
